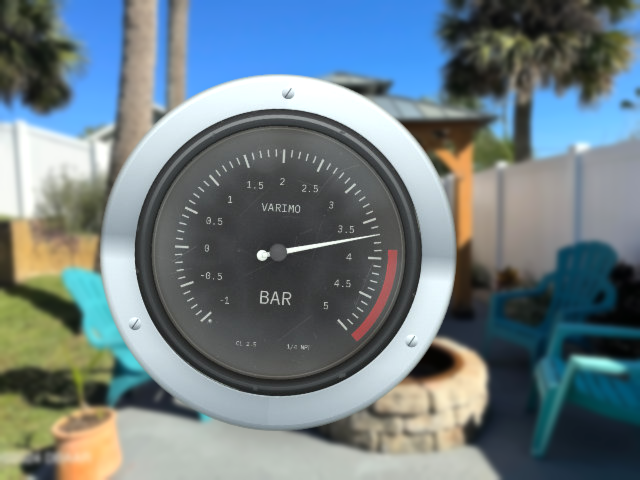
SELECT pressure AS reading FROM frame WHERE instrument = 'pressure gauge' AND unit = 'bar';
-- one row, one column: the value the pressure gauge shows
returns 3.7 bar
